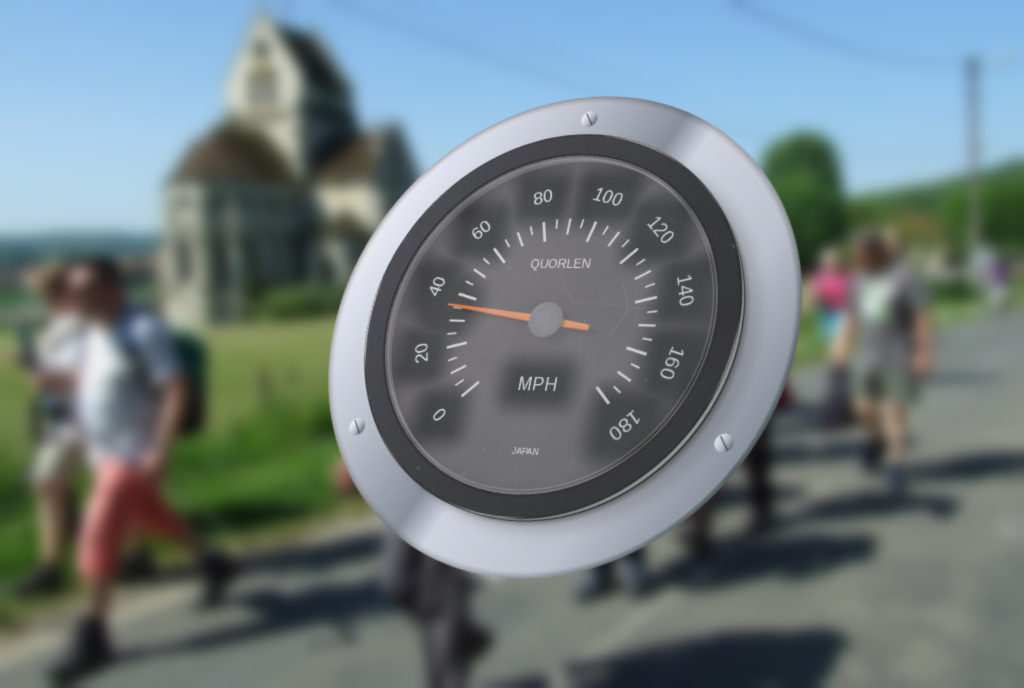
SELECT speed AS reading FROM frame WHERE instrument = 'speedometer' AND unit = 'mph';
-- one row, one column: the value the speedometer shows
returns 35 mph
